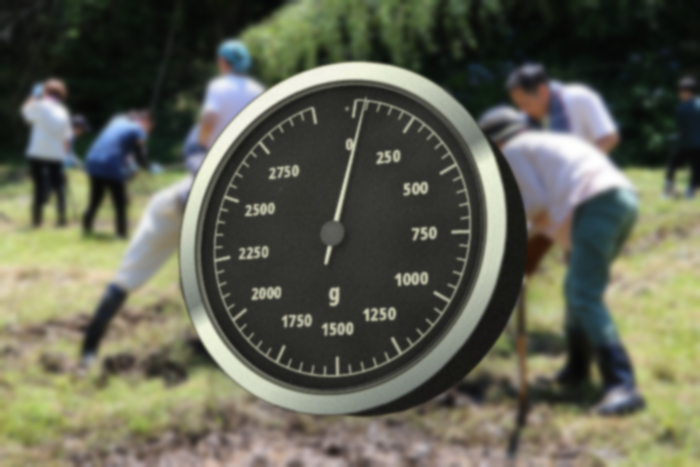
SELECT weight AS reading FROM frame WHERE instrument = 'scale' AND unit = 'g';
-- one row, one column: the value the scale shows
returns 50 g
